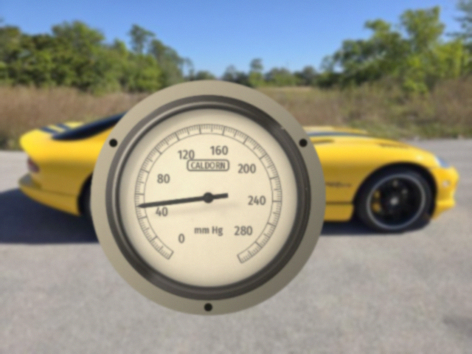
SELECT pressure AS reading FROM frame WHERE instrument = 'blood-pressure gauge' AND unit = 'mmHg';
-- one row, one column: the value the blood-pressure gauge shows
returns 50 mmHg
